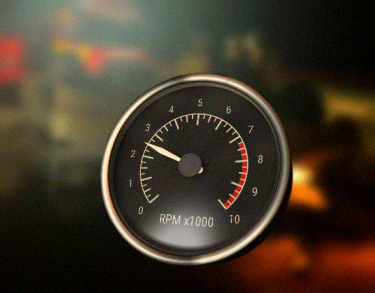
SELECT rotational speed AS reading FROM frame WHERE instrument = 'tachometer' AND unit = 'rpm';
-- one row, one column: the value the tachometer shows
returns 2500 rpm
